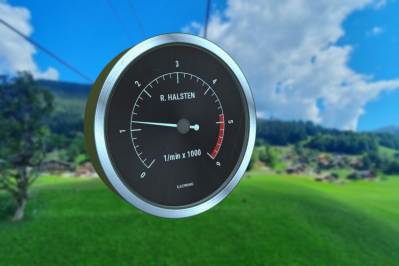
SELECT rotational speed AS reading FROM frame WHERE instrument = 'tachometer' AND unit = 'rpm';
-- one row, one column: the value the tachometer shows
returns 1200 rpm
